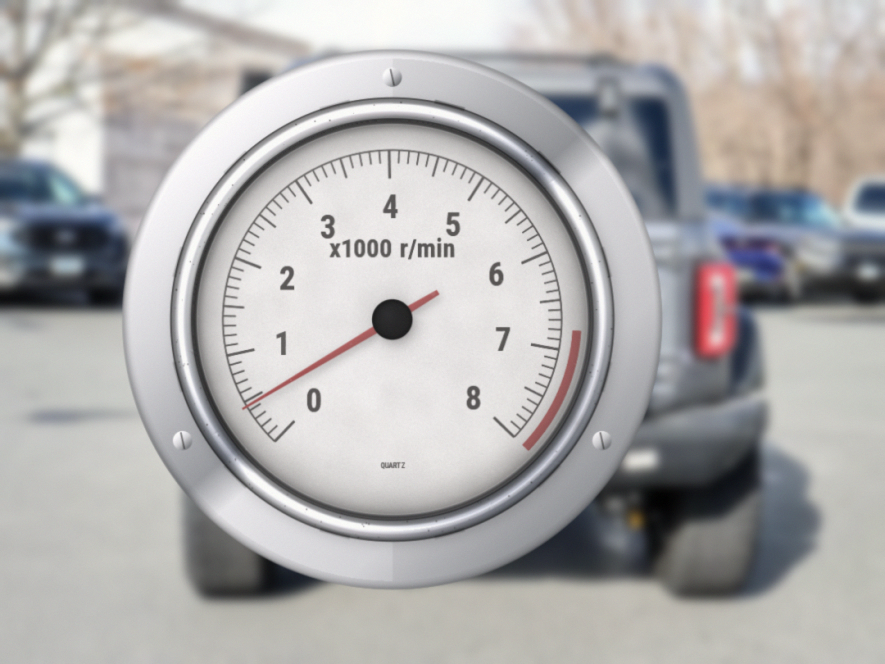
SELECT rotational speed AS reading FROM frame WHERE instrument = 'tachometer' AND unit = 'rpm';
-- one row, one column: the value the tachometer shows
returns 450 rpm
